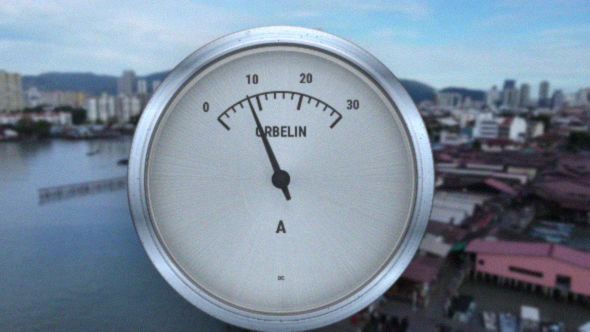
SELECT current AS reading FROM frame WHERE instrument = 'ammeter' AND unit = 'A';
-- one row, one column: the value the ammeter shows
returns 8 A
